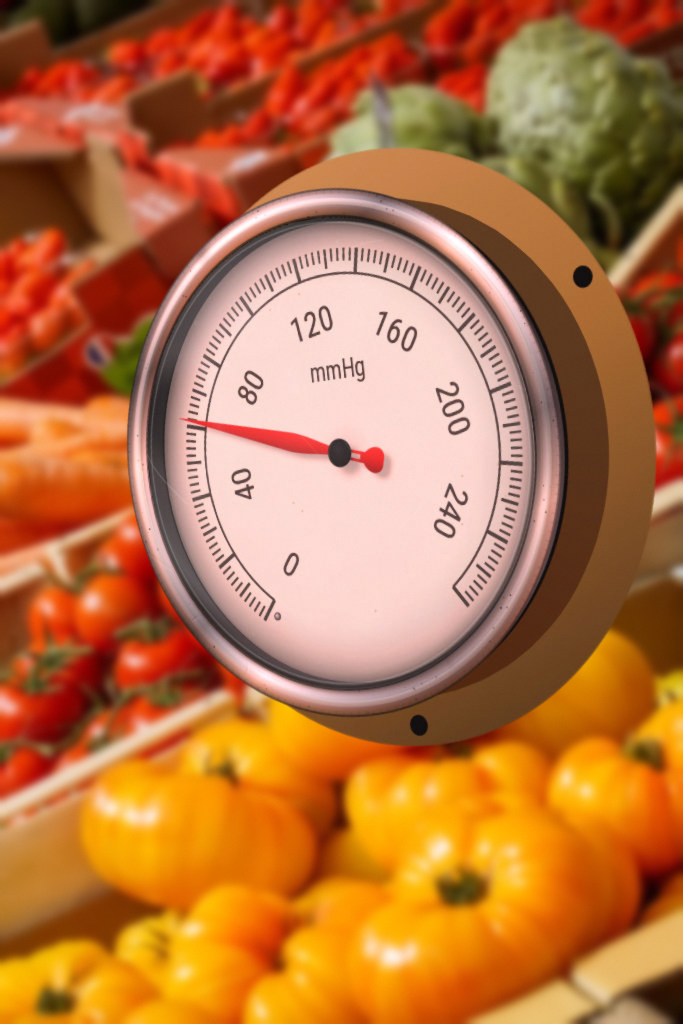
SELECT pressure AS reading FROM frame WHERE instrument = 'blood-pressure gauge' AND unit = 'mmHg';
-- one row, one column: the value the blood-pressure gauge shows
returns 62 mmHg
